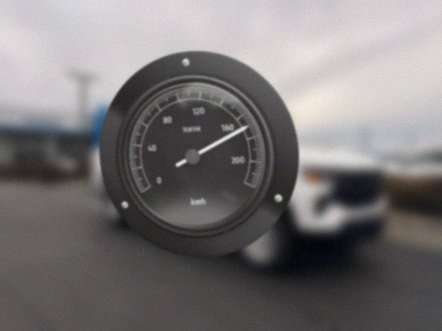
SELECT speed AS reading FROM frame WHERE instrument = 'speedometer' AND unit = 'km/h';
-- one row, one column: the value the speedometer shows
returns 170 km/h
